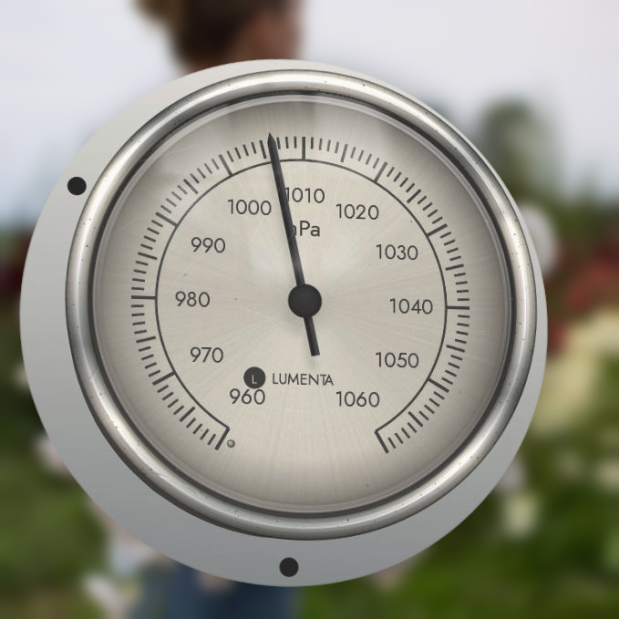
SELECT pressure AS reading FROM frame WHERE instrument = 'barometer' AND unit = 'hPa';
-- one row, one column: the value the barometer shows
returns 1006 hPa
